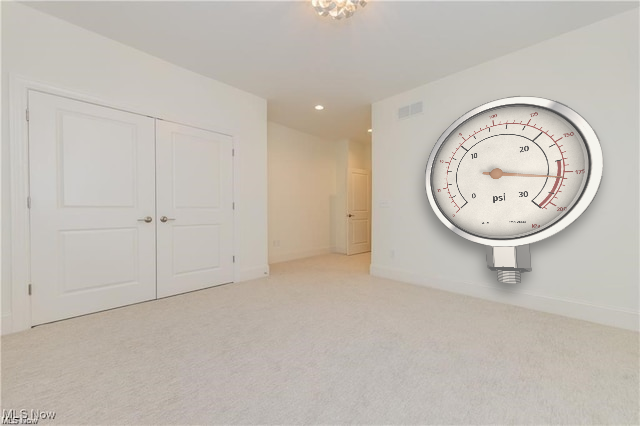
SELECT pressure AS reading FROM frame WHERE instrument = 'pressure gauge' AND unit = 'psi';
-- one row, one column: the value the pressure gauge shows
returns 26 psi
